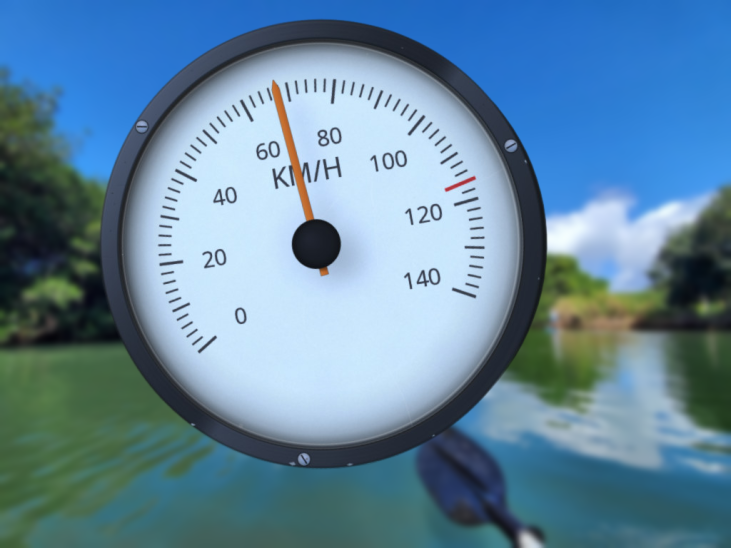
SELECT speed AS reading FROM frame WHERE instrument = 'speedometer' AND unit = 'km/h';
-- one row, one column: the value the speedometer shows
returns 68 km/h
